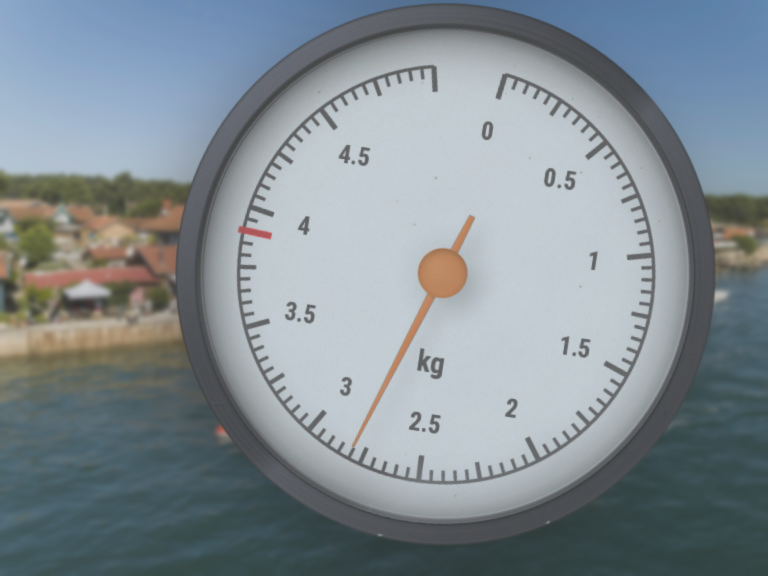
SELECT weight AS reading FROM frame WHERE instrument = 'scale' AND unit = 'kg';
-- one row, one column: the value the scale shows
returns 2.8 kg
